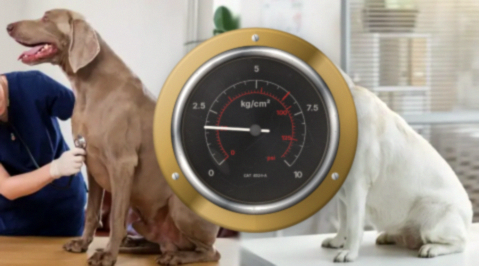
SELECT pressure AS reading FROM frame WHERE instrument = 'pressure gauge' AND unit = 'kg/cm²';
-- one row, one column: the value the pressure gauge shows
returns 1.75 kg/cm²
